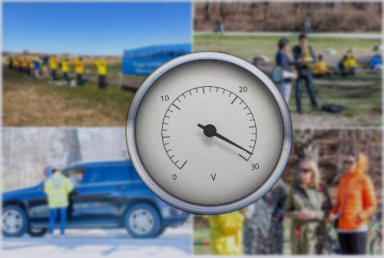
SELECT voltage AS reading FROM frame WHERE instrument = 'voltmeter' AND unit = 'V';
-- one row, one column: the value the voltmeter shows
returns 29 V
